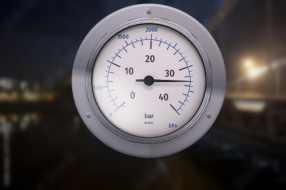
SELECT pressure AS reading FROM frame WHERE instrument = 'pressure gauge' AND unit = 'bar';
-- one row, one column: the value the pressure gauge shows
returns 33 bar
